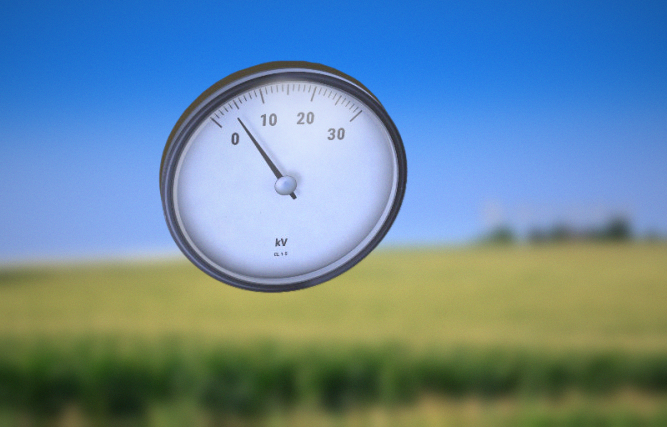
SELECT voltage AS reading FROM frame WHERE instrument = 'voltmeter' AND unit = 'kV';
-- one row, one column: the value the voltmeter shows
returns 4 kV
